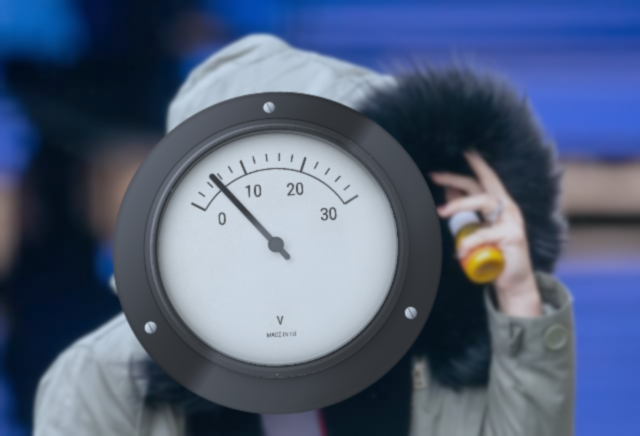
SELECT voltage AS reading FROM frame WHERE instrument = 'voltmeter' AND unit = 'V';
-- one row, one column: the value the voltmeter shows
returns 5 V
